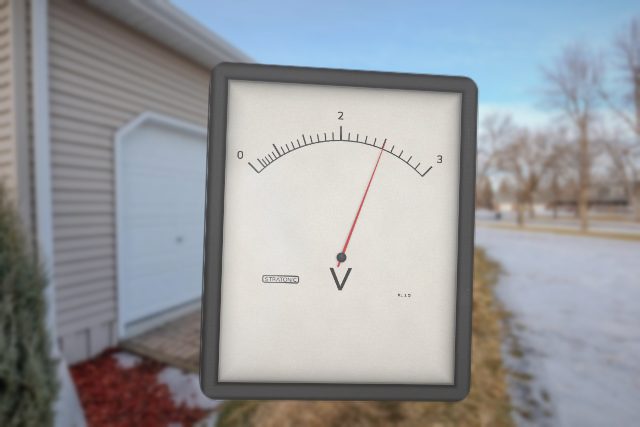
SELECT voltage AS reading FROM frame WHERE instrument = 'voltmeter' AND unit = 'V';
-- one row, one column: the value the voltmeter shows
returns 2.5 V
